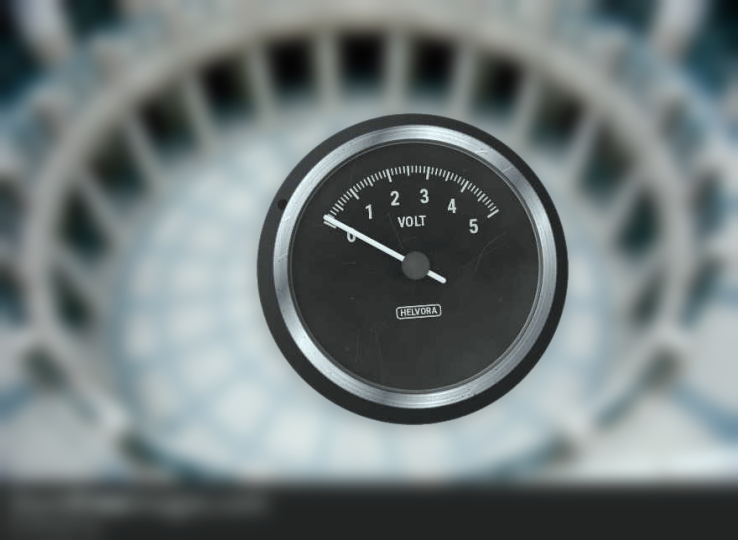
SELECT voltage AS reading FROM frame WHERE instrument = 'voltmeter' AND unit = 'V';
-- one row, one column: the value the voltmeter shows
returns 0.1 V
